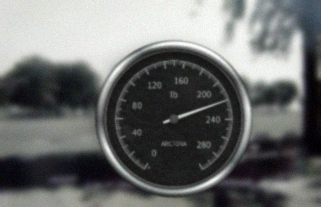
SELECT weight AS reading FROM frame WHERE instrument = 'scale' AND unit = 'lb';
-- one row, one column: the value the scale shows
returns 220 lb
